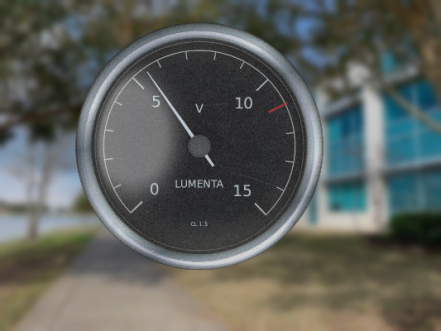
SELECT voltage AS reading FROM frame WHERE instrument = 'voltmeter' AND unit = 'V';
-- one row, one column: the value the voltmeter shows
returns 5.5 V
